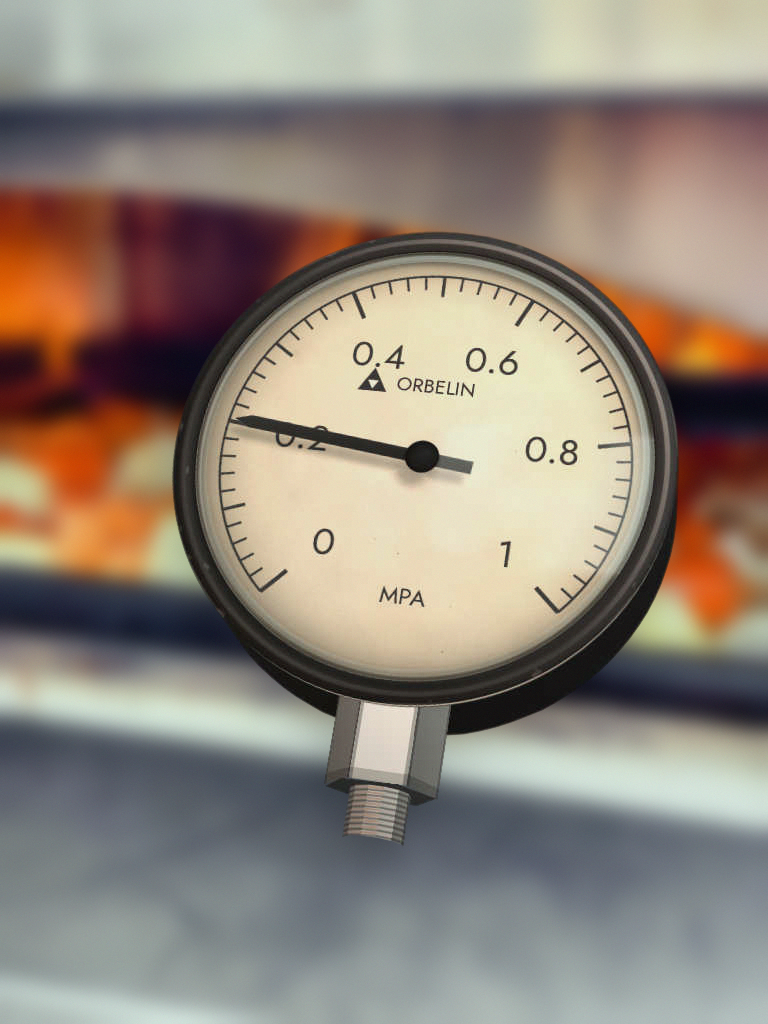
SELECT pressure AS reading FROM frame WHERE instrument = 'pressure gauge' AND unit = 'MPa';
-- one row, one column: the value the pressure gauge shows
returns 0.2 MPa
